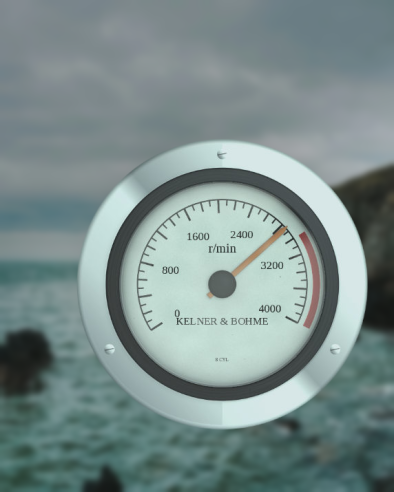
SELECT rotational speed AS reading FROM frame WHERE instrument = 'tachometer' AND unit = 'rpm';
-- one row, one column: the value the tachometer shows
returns 2850 rpm
